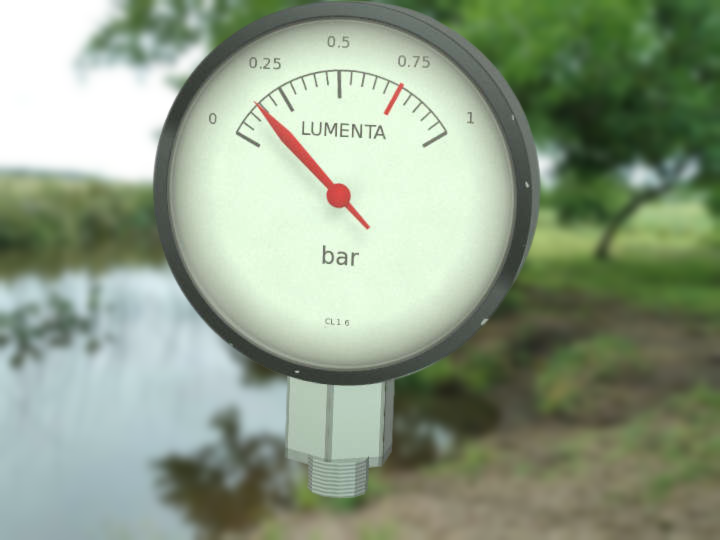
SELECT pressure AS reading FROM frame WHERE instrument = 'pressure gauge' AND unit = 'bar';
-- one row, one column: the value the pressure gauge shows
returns 0.15 bar
